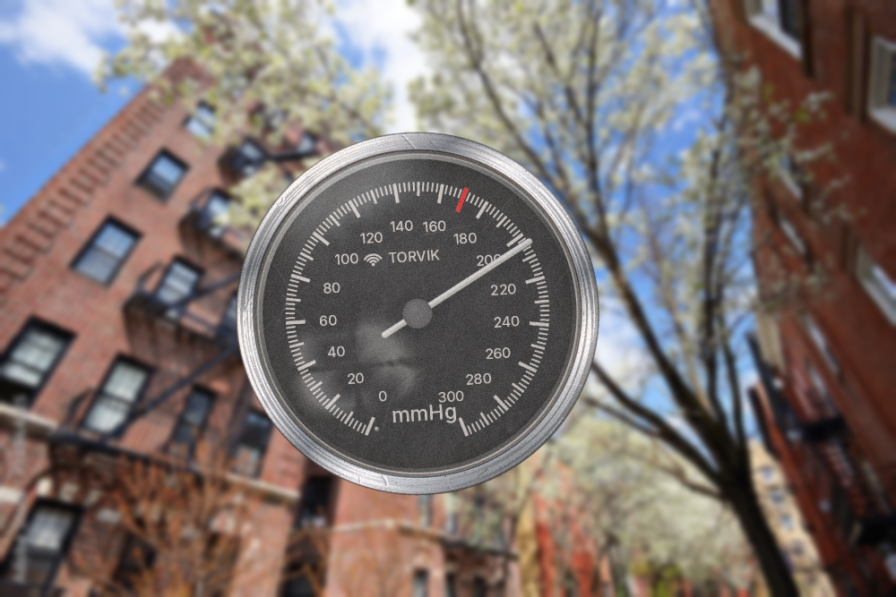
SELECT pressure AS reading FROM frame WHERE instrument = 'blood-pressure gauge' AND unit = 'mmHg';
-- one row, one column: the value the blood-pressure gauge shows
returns 204 mmHg
